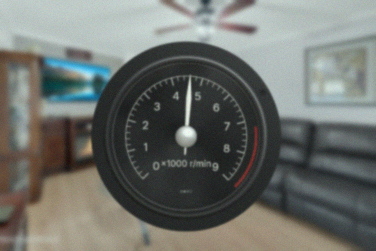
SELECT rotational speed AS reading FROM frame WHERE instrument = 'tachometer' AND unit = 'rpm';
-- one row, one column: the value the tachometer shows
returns 4600 rpm
